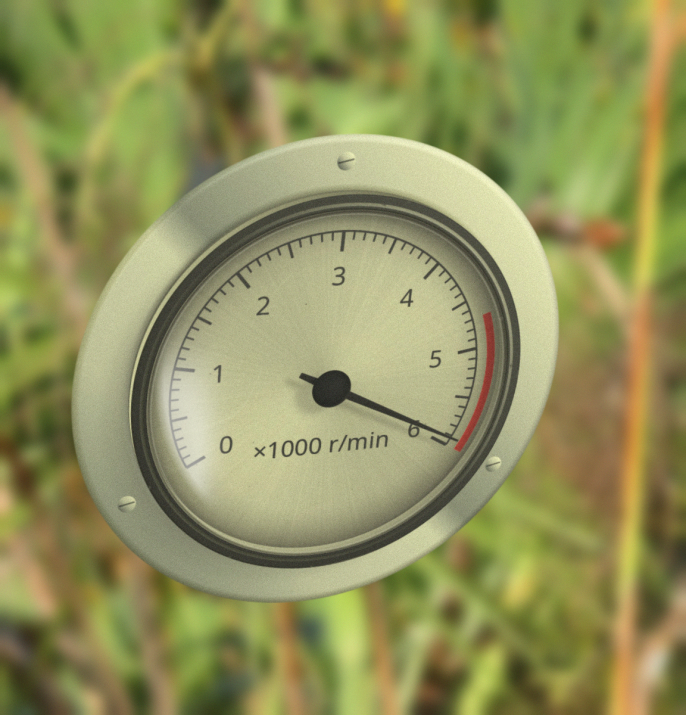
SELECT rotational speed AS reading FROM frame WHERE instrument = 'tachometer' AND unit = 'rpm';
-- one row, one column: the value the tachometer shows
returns 5900 rpm
